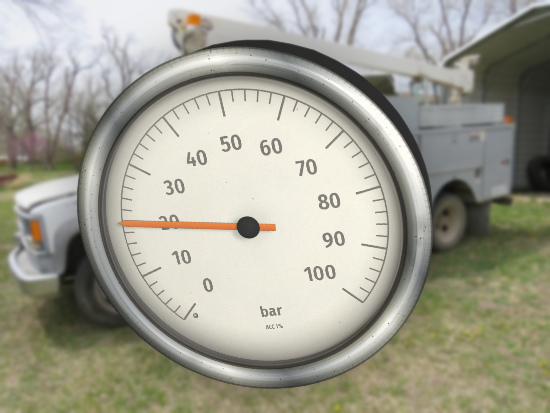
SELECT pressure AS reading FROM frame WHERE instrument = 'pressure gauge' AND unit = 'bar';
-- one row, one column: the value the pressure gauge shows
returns 20 bar
